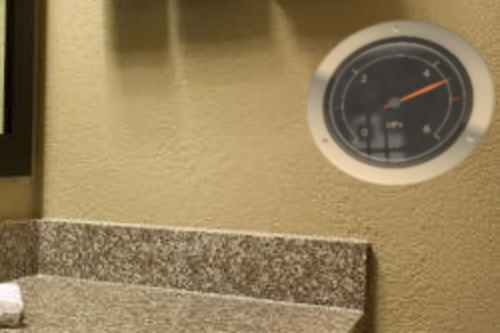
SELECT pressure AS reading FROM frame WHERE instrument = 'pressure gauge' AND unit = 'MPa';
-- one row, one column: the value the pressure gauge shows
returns 4.5 MPa
